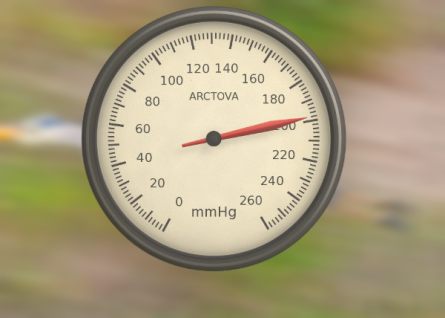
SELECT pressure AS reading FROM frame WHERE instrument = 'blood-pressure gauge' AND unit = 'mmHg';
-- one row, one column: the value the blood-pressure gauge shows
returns 198 mmHg
